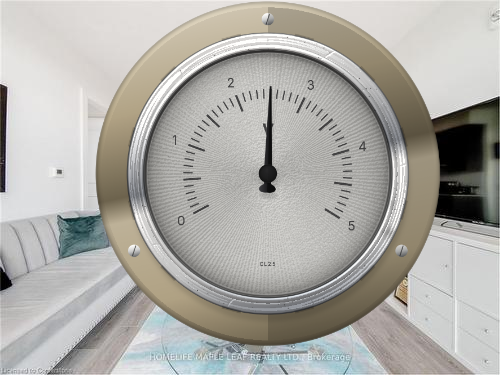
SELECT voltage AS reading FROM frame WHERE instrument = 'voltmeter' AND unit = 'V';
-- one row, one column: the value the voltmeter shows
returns 2.5 V
